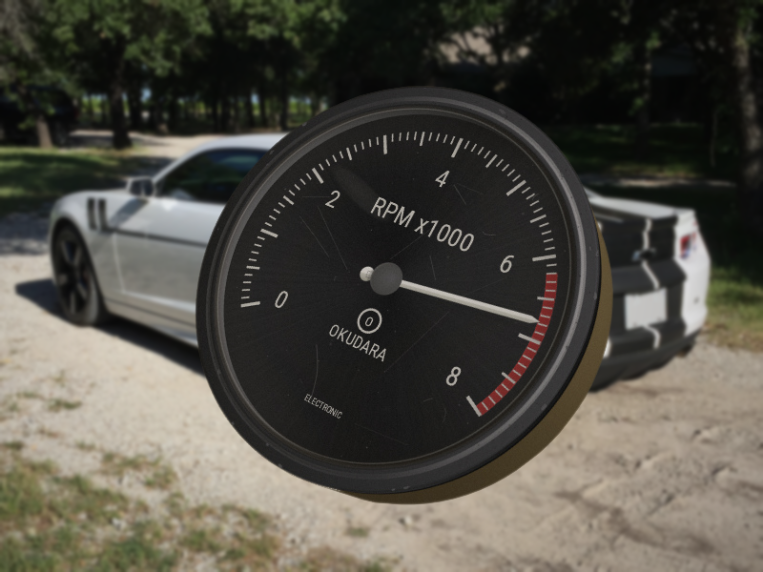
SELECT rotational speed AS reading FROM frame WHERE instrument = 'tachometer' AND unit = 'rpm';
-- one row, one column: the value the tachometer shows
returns 6800 rpm
